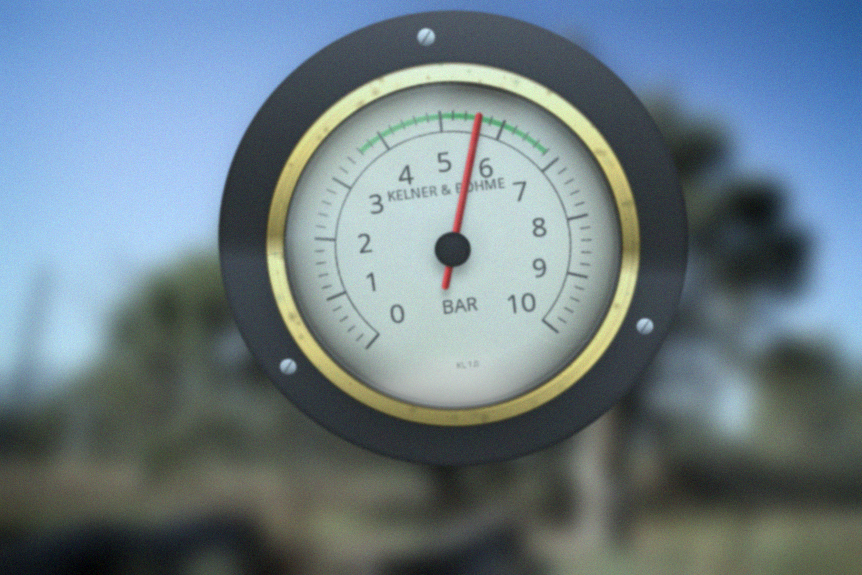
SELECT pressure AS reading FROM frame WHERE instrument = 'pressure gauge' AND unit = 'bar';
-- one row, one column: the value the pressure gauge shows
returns 5.6 bar
